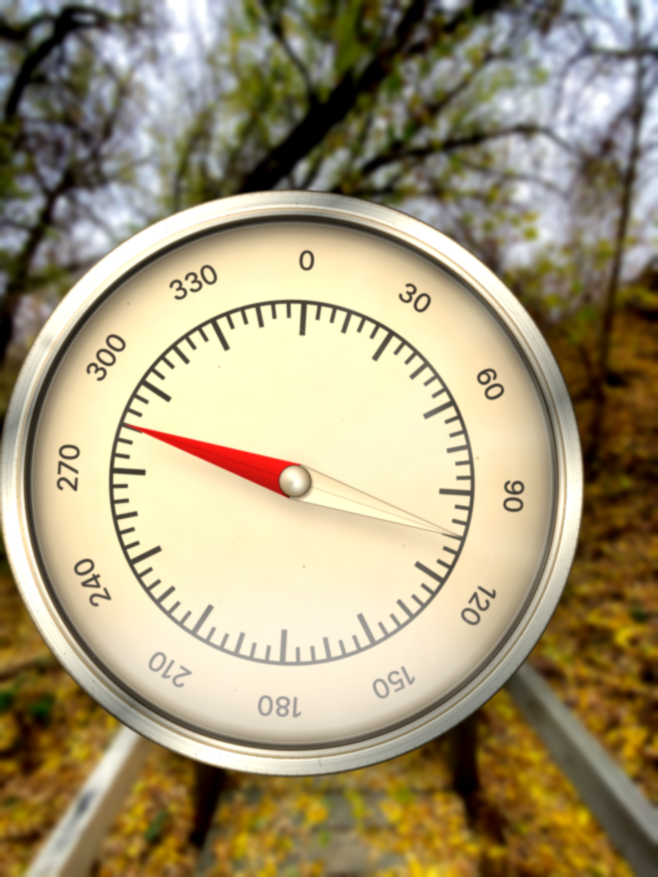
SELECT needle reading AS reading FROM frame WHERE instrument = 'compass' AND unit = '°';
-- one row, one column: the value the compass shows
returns 285 °
